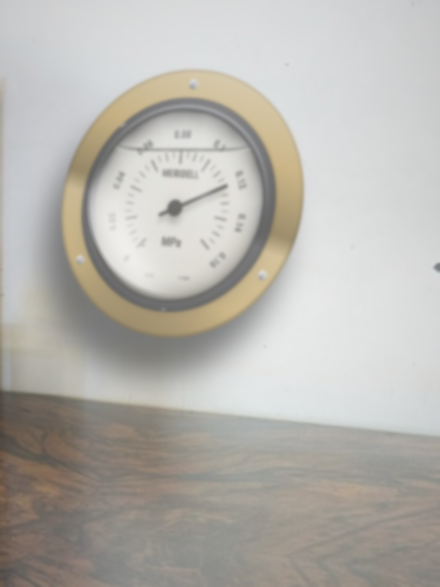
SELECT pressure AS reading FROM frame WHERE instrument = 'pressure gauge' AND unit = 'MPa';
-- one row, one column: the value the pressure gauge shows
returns 0.12 MPa
